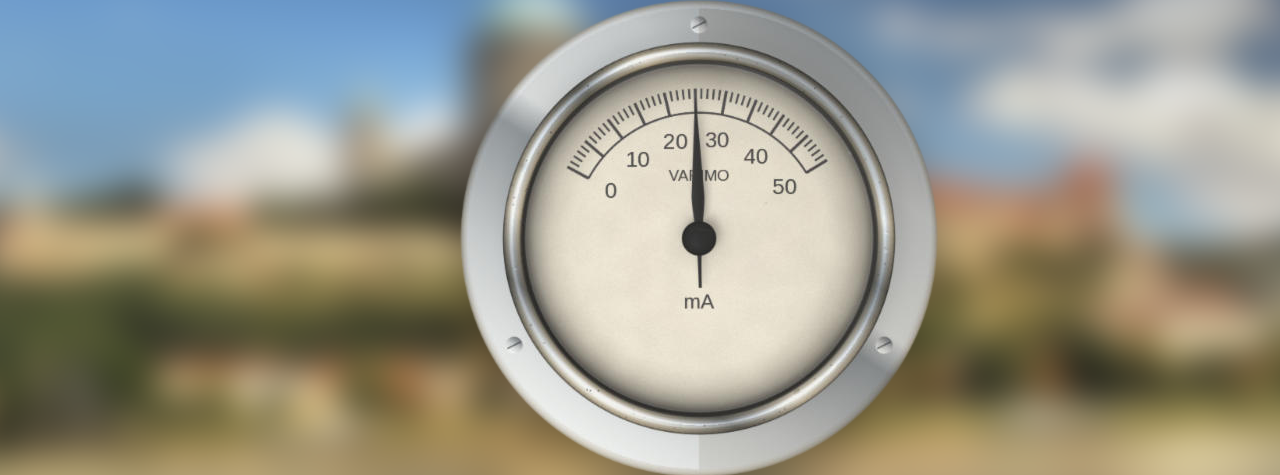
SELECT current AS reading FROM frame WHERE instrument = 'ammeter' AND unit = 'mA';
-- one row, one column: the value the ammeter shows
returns 25 mA
